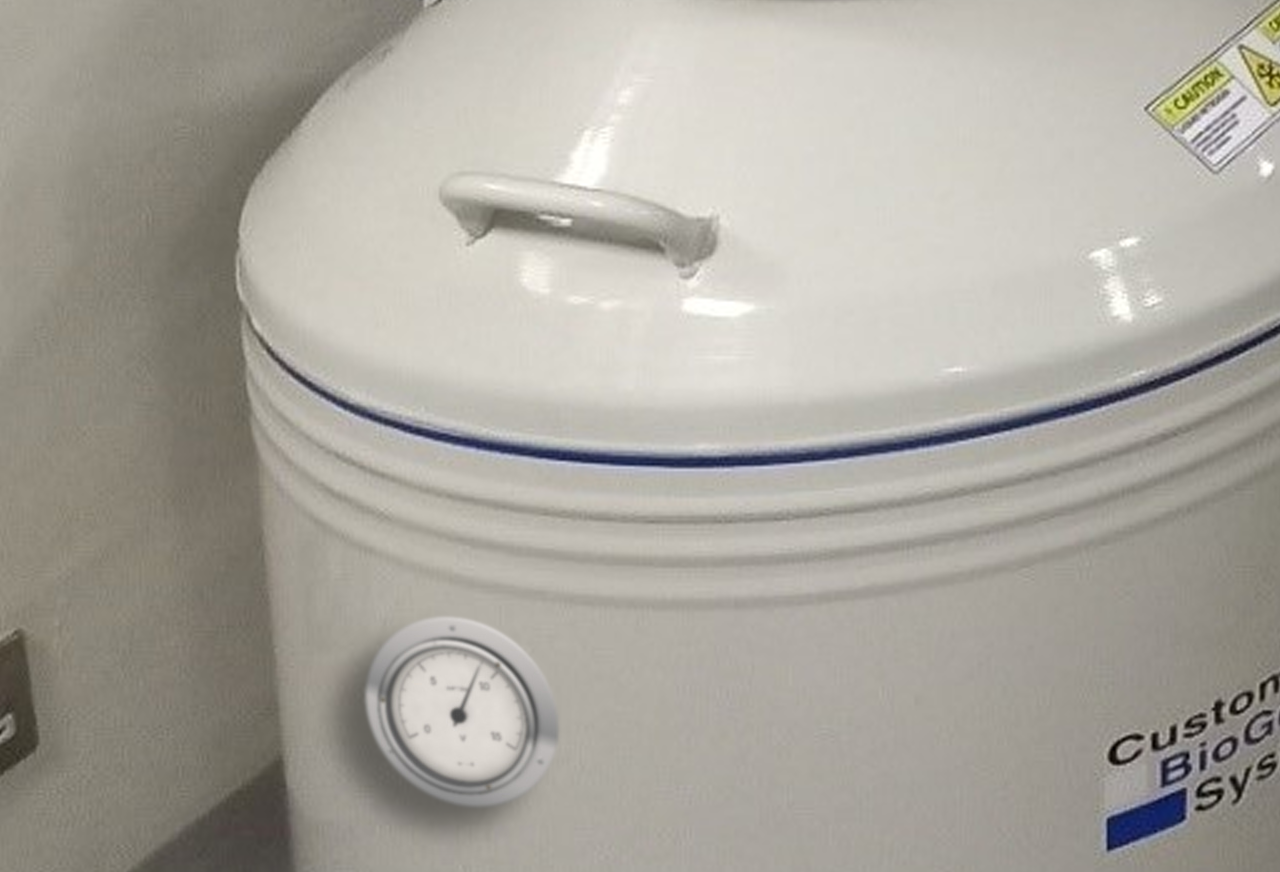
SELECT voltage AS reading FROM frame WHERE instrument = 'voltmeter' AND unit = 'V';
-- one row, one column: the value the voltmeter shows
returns 9 V
